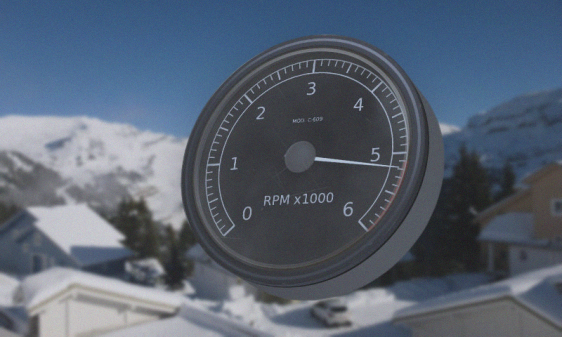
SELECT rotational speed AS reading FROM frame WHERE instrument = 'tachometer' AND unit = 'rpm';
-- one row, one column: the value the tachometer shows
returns 5200 rpm
